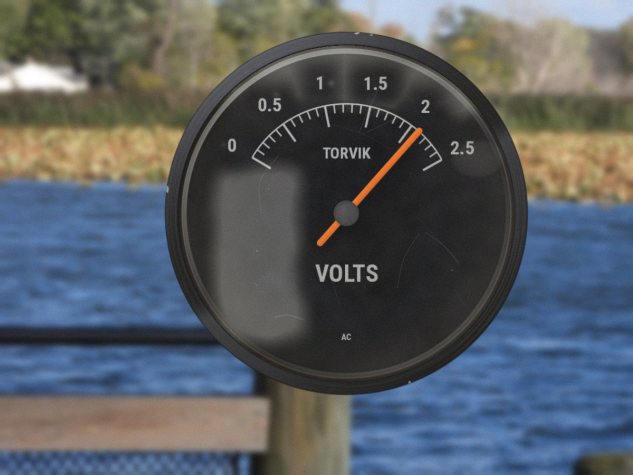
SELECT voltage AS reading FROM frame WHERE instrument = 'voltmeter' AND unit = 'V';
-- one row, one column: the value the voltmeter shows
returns 2.1 V
